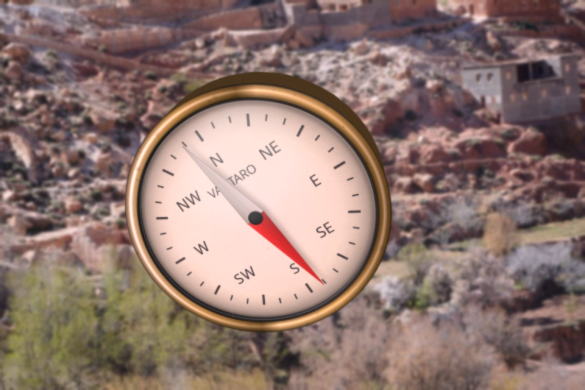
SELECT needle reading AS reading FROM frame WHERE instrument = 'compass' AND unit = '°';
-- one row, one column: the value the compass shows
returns 170 °
